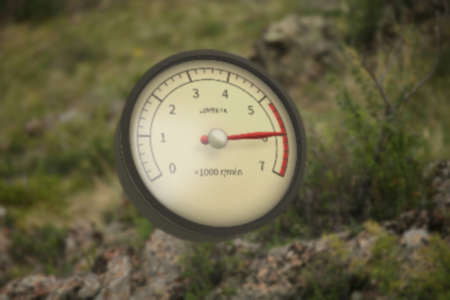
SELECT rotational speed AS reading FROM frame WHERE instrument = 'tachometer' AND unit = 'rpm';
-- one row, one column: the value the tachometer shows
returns 6000 rpm
